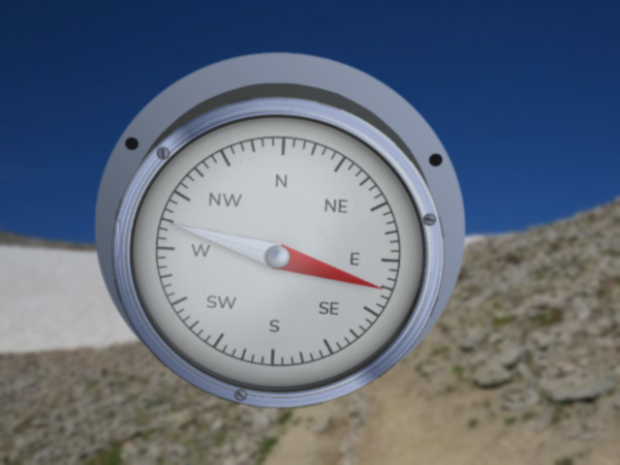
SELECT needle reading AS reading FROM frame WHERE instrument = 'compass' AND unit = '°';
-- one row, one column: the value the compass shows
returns 105 °
